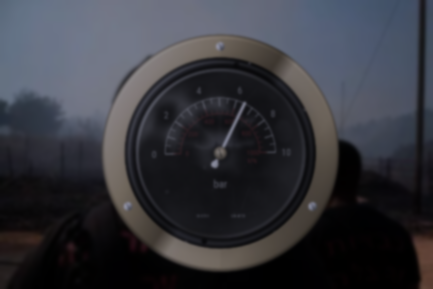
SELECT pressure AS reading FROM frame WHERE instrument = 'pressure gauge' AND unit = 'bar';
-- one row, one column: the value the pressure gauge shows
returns 6.5 bar
